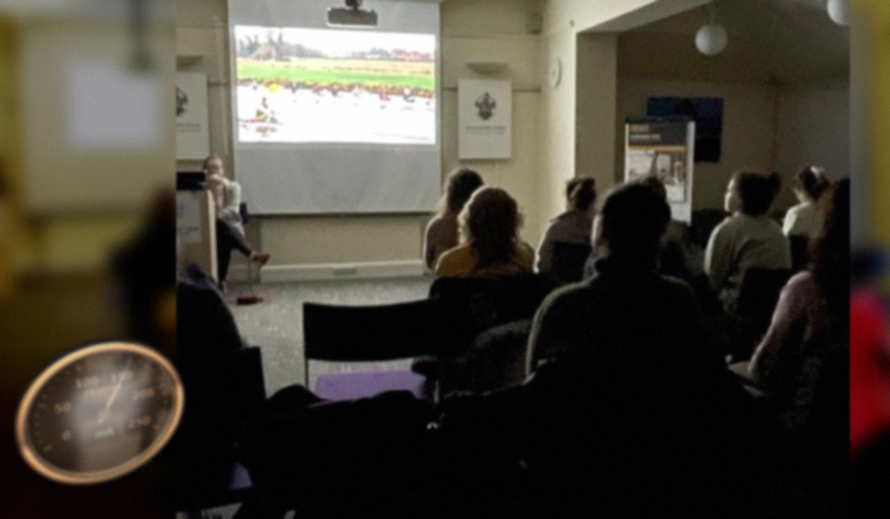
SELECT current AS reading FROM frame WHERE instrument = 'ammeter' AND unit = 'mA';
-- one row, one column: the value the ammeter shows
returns 150 mA
